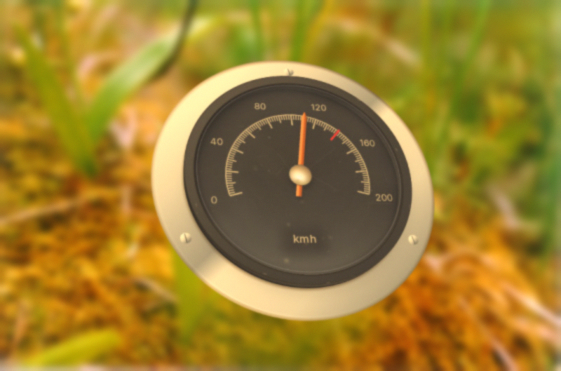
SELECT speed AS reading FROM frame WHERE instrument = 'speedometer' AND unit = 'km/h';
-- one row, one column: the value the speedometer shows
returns 110 km/h
